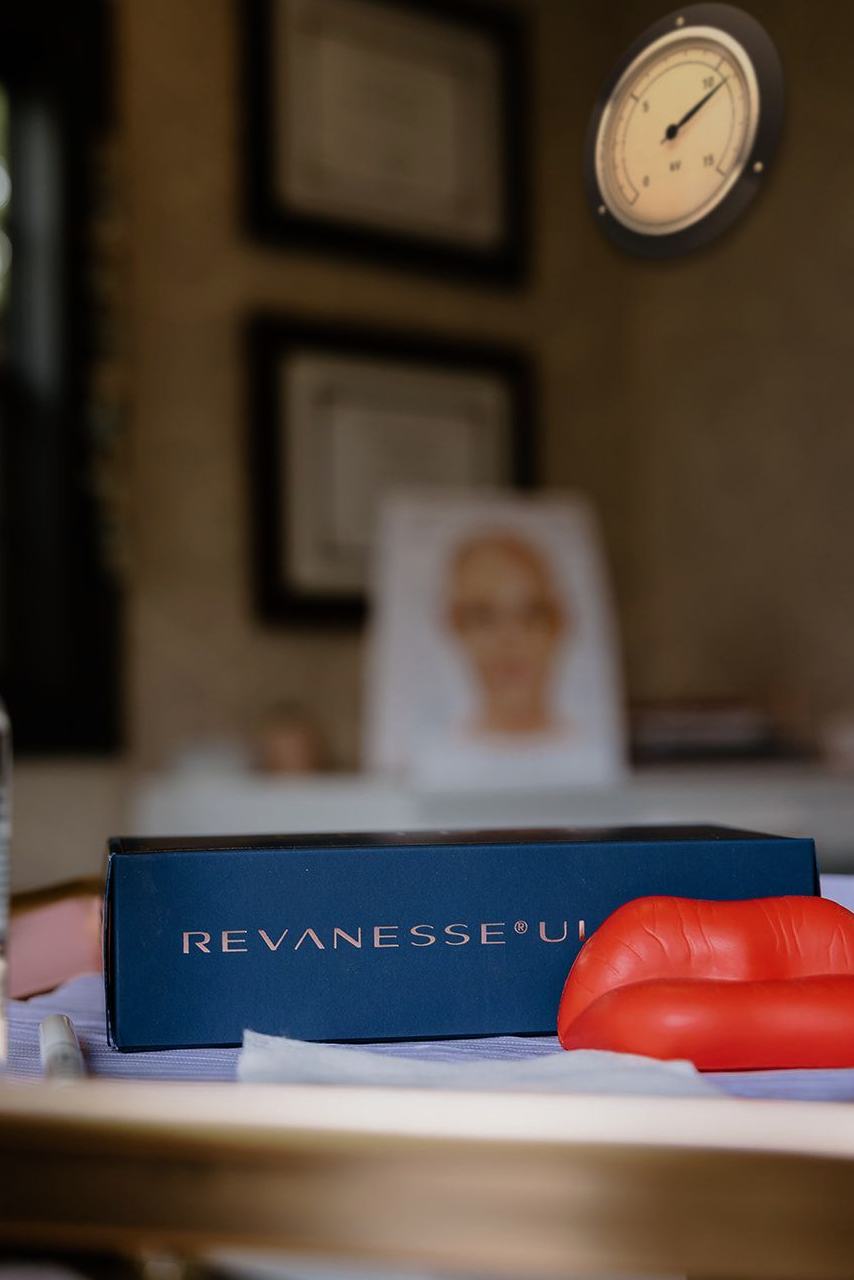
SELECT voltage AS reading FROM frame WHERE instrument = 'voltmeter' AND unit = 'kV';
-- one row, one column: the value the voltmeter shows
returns 11 kV
